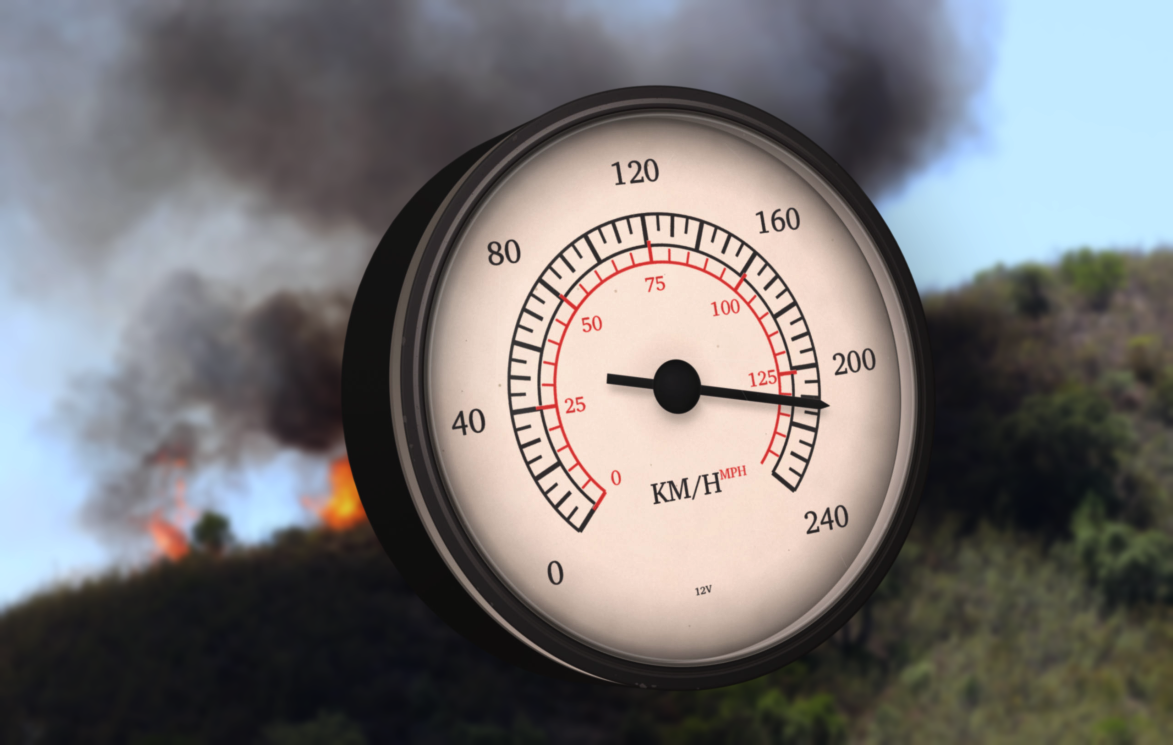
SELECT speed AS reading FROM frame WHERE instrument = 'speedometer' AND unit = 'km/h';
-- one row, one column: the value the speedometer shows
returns 212.5 km/h
